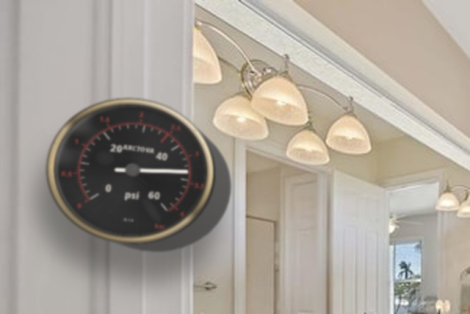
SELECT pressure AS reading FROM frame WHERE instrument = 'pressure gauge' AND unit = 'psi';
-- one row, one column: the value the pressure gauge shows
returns 48 psi
